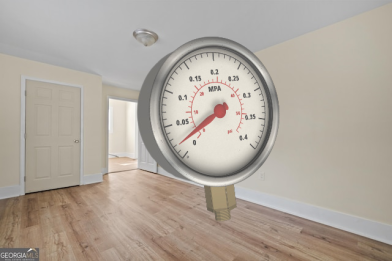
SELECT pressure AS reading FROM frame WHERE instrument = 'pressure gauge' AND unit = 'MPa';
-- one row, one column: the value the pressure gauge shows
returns 0.02 MPa
